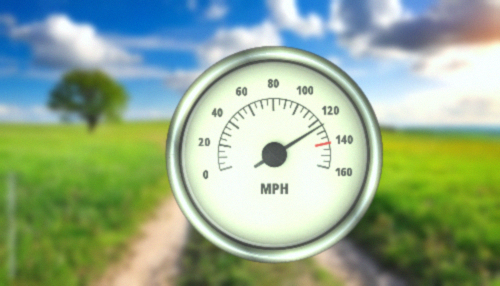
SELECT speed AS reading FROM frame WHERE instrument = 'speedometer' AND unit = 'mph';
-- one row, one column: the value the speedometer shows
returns 125 mph
